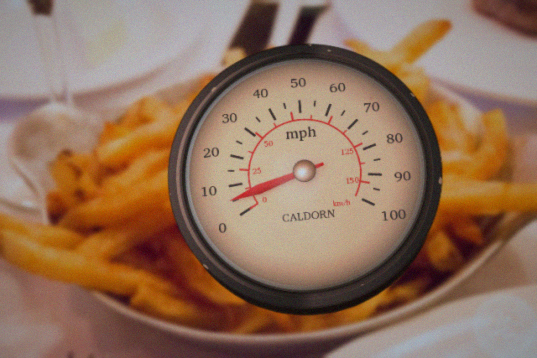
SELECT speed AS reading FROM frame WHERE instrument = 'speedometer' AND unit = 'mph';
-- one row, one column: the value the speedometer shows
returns 5 mph
